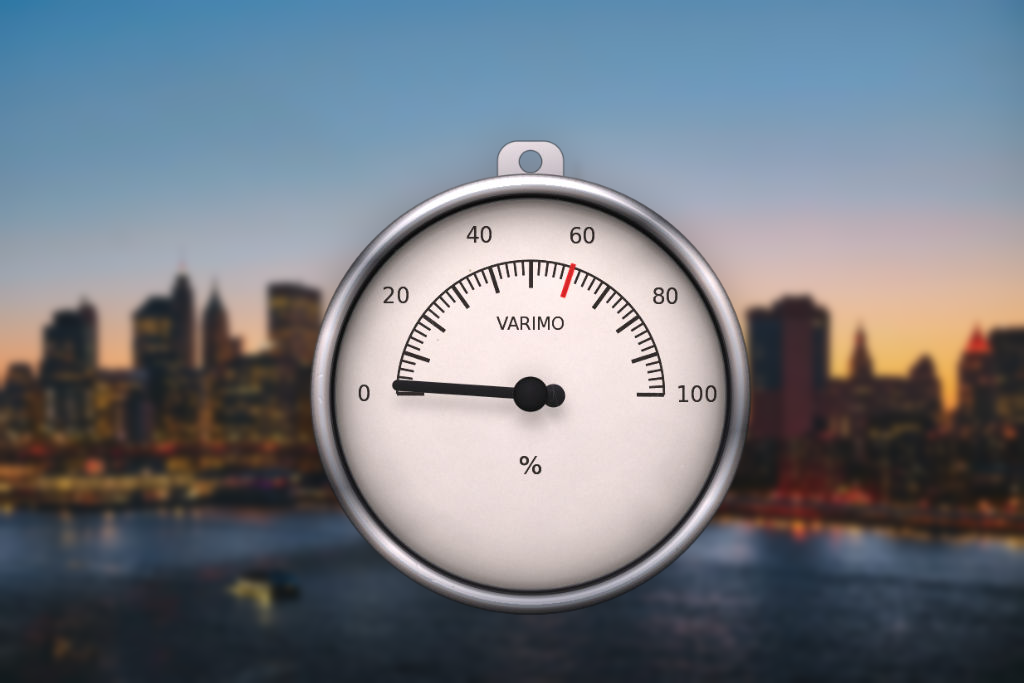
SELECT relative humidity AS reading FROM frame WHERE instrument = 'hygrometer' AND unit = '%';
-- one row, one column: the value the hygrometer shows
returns 2 %
